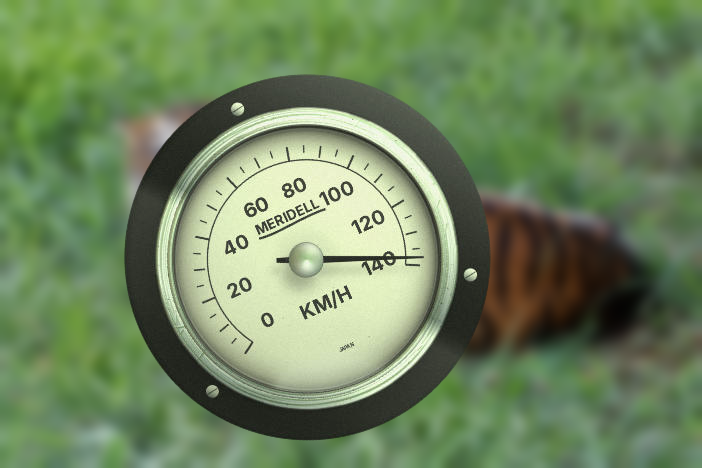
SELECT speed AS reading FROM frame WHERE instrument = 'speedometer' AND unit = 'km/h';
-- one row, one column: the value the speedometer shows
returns 137.5 km/h
